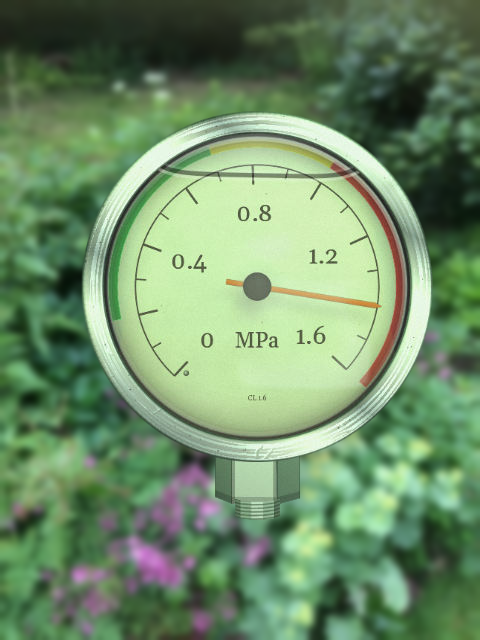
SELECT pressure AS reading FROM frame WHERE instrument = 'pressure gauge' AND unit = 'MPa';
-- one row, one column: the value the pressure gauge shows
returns 1.4 MPa
